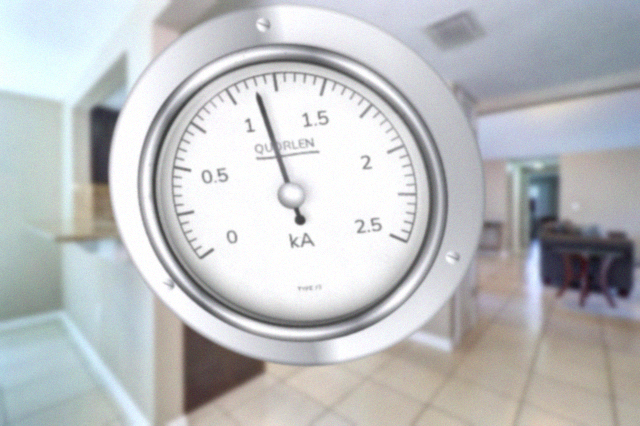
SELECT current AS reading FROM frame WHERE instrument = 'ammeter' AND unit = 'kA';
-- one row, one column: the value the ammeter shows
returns 1.15 kA
